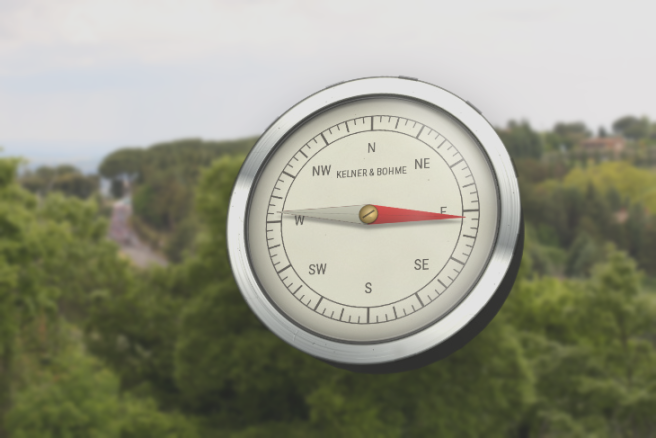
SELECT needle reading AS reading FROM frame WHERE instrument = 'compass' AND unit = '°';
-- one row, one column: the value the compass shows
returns 95 °
